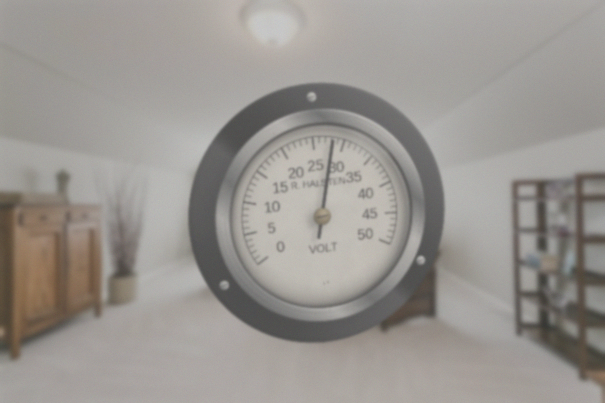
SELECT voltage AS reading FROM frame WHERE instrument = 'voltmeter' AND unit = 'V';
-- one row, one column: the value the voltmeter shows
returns 28 V
